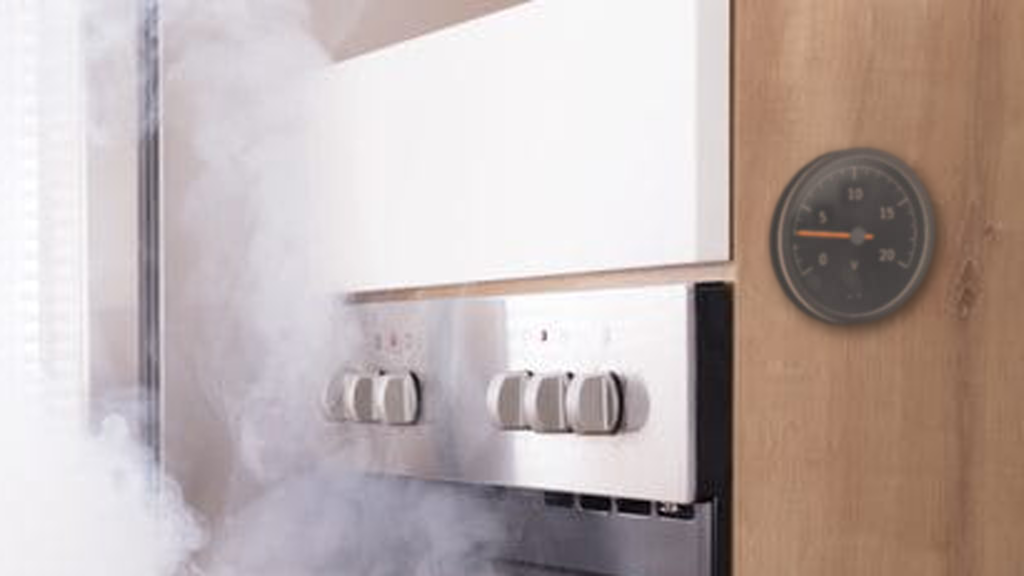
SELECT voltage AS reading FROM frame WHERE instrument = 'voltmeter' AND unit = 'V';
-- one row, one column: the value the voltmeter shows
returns 3 V
